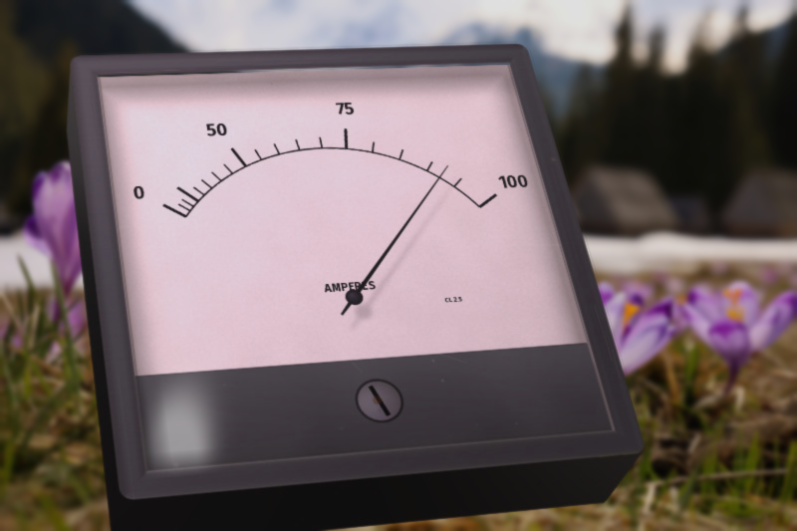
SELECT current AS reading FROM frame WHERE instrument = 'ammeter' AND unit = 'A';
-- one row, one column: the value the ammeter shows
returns 92.5 A
